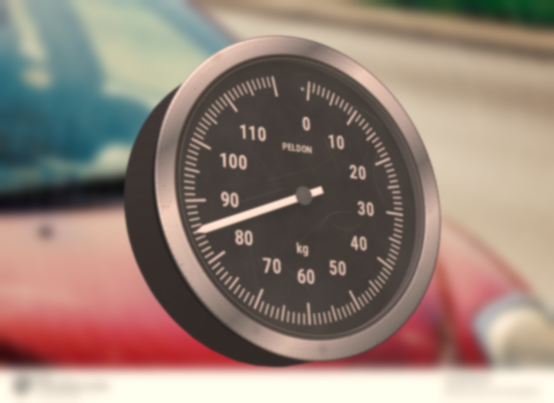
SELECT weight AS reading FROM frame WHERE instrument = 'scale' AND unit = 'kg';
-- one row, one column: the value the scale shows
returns 85 kg
